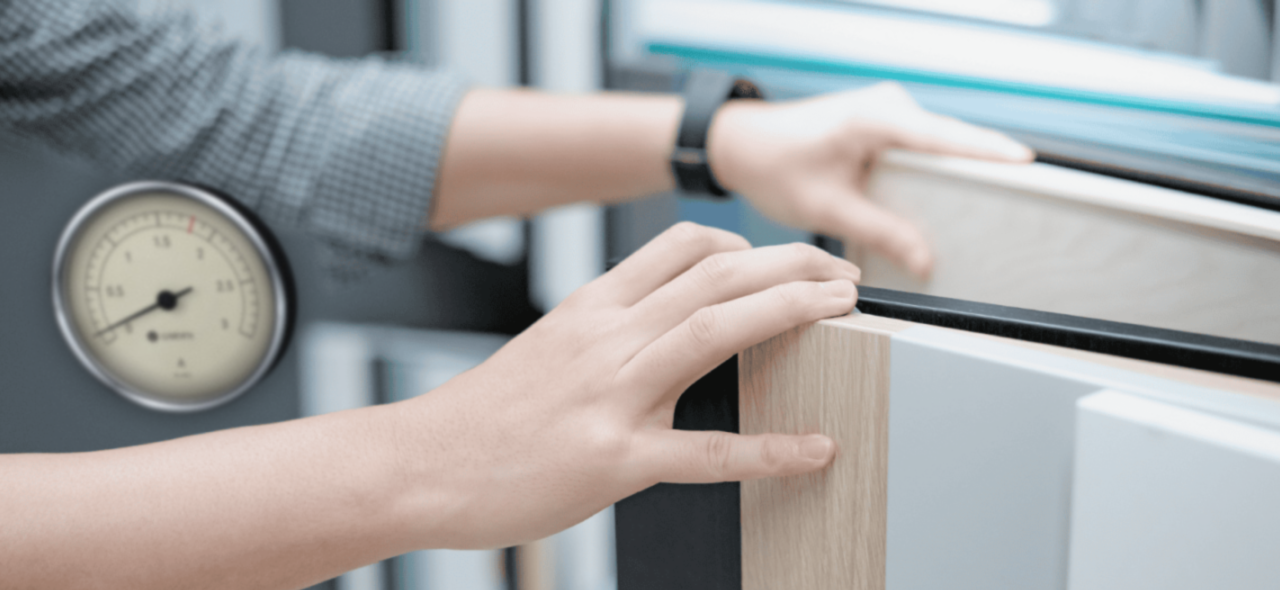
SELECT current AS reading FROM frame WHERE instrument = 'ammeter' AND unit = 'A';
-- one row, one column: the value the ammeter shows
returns 0.1 A
